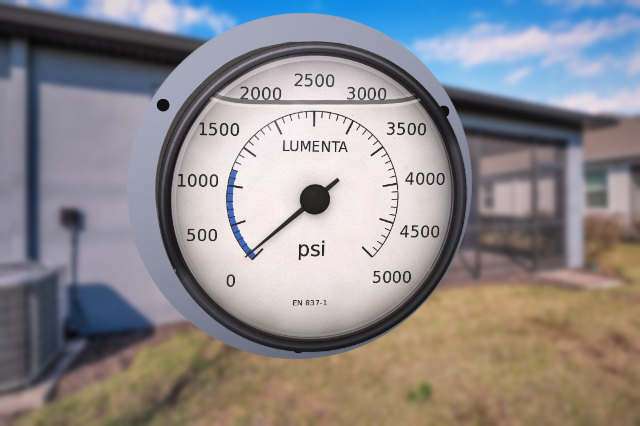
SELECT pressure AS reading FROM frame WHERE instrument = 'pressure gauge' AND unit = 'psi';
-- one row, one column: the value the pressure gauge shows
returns 100 psi
